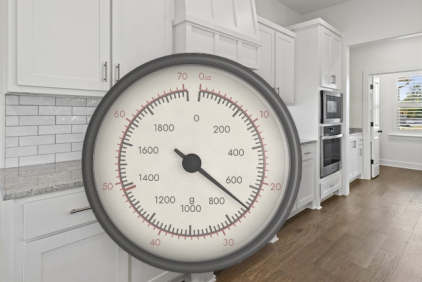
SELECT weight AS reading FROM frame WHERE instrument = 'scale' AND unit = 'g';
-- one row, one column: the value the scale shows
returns 700 g
